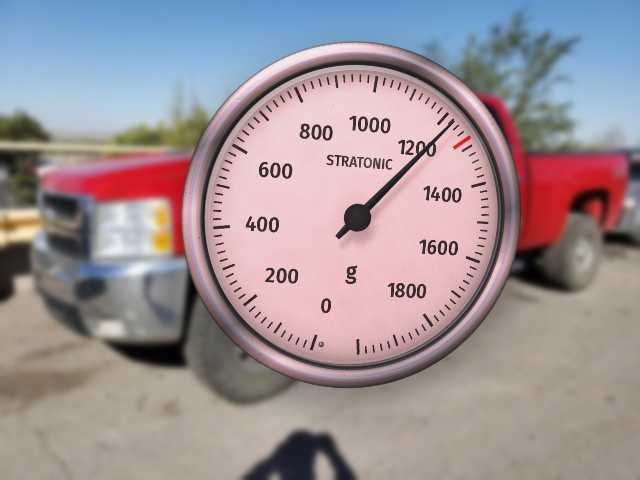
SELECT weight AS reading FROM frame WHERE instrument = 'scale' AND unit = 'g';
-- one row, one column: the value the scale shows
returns 1220 g
